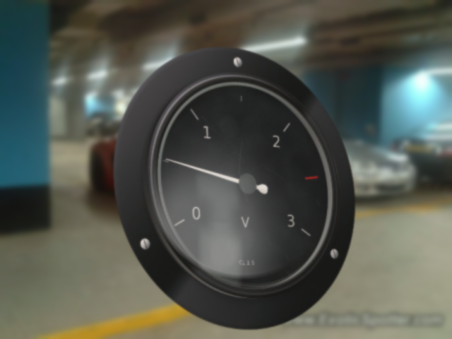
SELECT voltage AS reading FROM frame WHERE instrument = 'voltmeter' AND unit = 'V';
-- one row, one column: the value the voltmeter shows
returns 0.5 V
